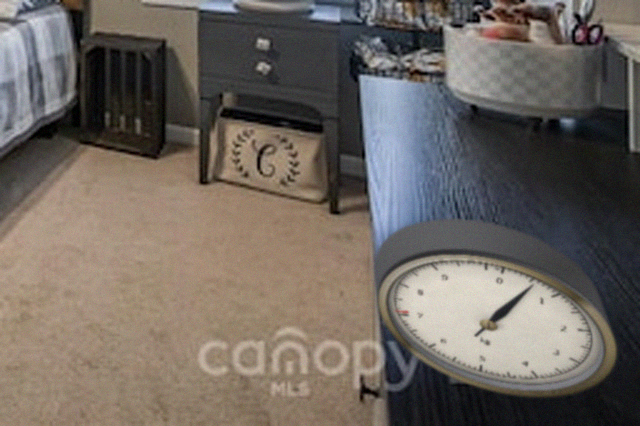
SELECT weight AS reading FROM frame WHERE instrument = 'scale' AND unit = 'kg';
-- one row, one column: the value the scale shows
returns 0.5 kg
